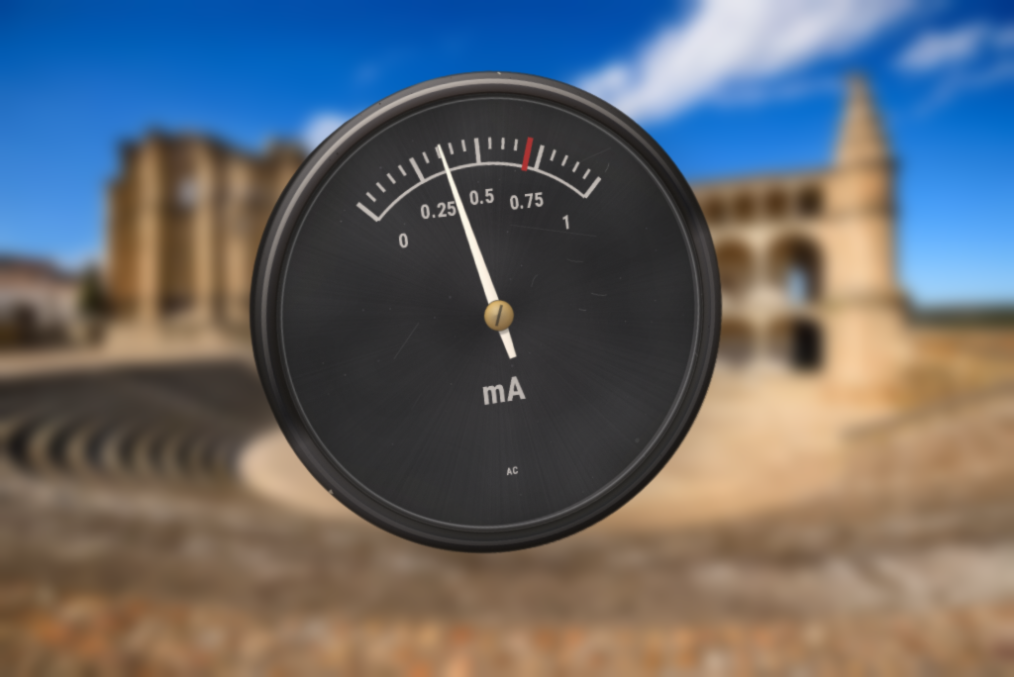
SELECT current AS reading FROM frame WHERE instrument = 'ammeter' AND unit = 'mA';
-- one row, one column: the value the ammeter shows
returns 0.35 mA
